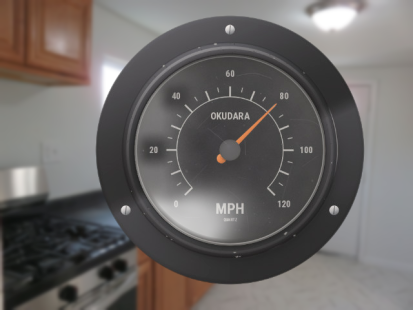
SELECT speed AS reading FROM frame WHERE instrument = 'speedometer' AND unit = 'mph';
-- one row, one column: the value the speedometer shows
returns 80 mph
